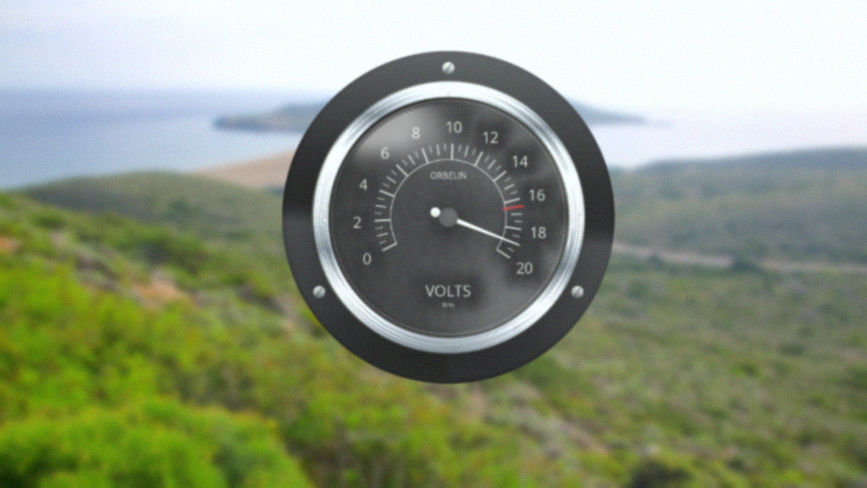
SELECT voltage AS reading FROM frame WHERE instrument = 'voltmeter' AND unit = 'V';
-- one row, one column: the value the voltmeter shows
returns 19 V
